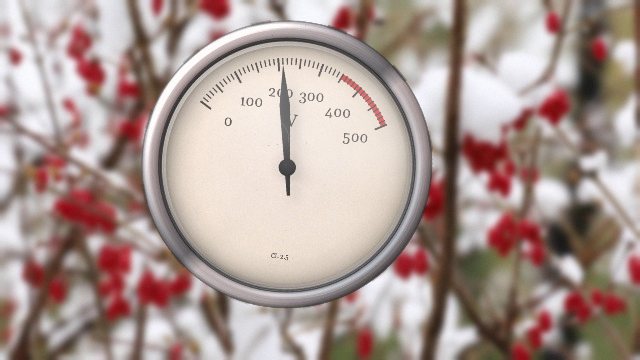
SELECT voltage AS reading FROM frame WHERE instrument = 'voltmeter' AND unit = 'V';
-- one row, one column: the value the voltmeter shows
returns 210 V
